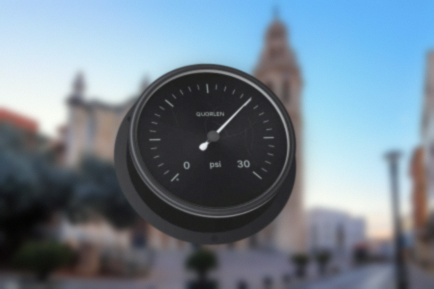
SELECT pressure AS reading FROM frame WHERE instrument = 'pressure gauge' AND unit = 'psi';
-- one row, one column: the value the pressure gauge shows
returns 20 psi
